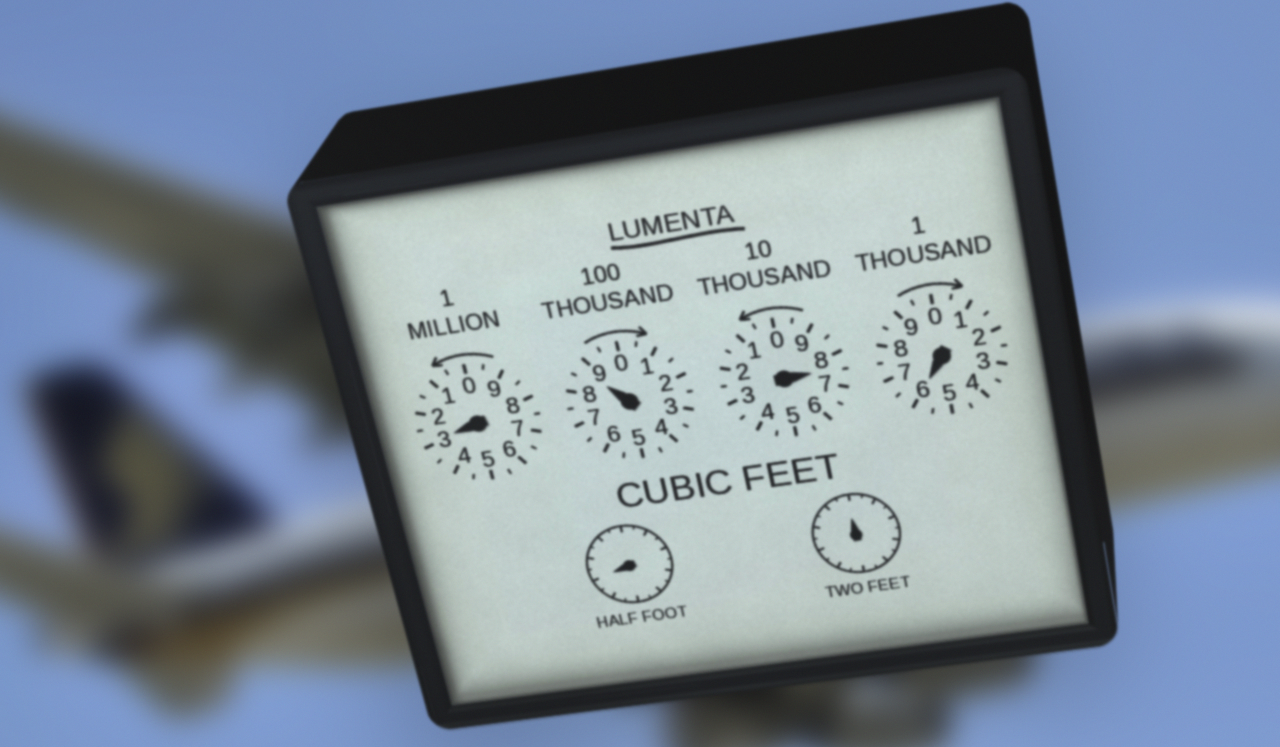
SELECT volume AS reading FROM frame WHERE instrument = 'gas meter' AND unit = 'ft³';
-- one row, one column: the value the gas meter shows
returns 287600 ft³
